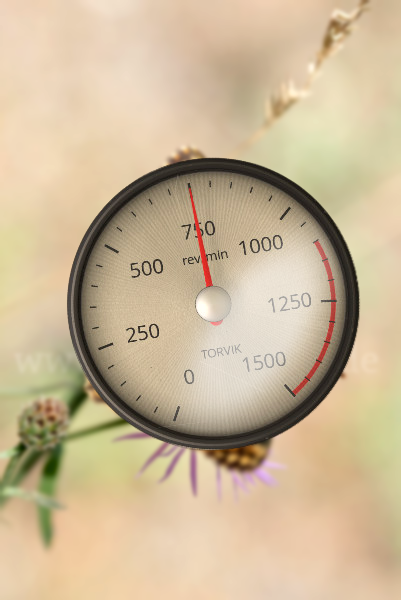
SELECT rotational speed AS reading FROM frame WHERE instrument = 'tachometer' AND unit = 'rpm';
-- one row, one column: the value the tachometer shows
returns 750 rpm
